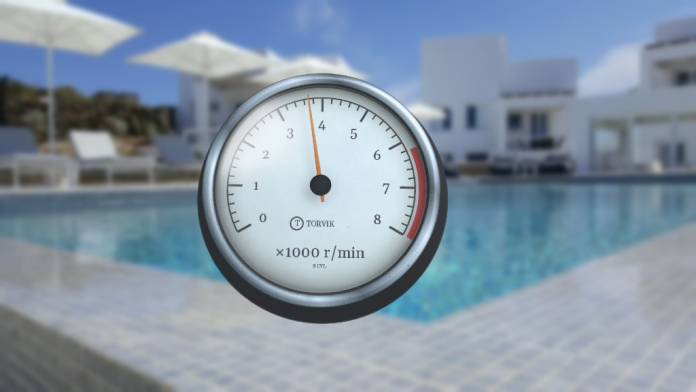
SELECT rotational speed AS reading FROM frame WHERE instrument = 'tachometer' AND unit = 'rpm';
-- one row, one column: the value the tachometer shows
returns 3700 rpm
